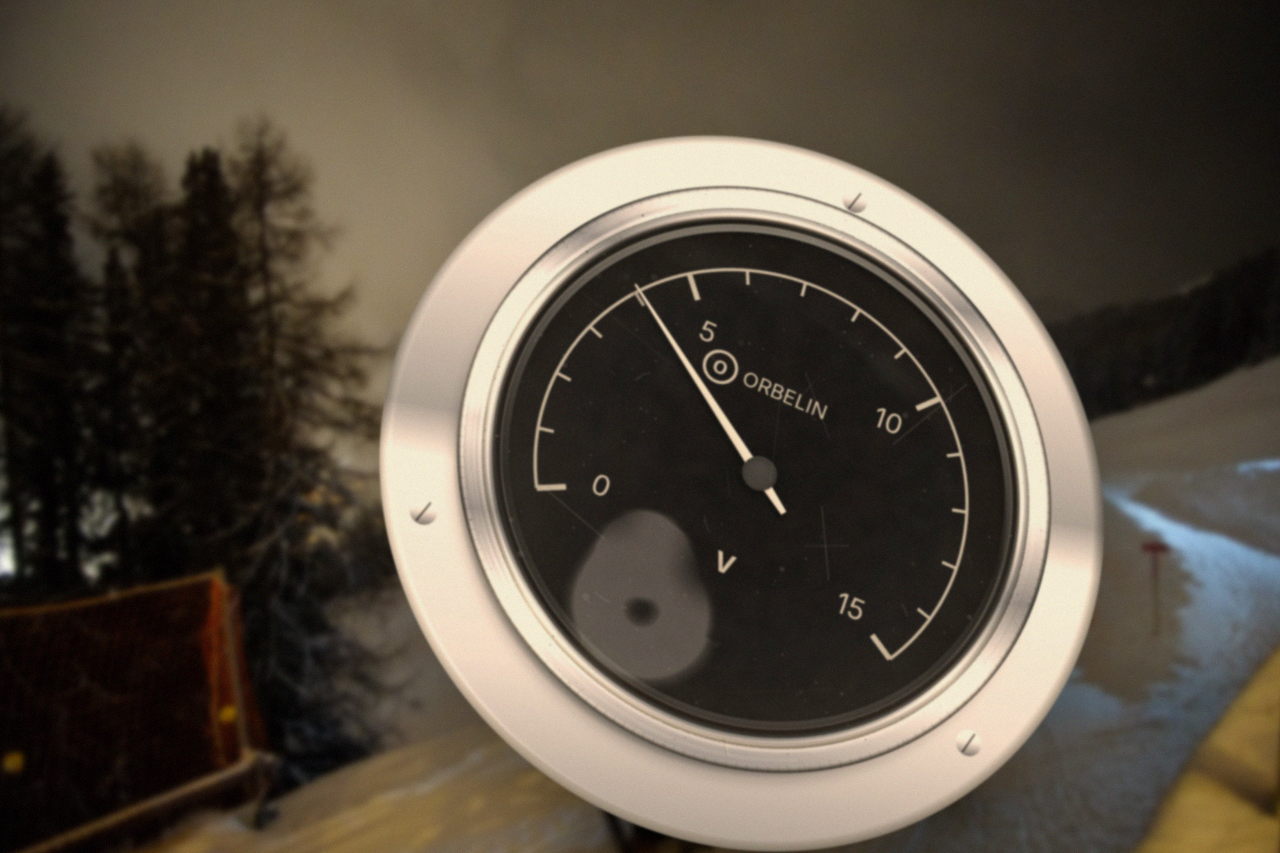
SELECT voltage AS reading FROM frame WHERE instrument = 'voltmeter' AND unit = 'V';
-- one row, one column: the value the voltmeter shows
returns 4 V
